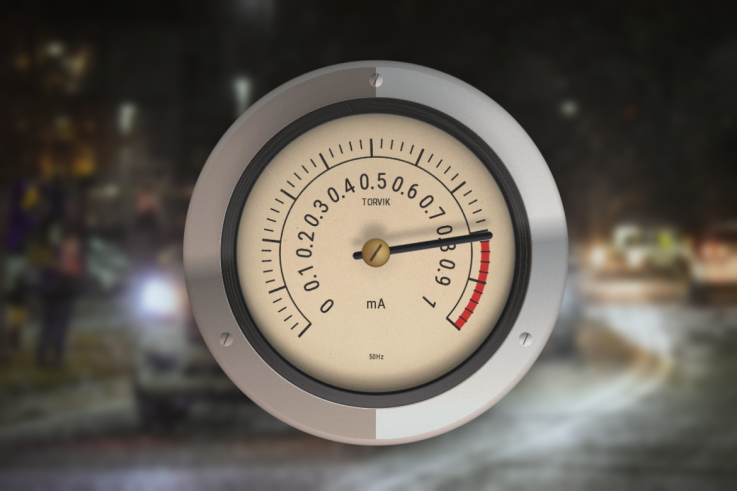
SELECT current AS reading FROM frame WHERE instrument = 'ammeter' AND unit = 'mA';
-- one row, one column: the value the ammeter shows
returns 0.81 mA
